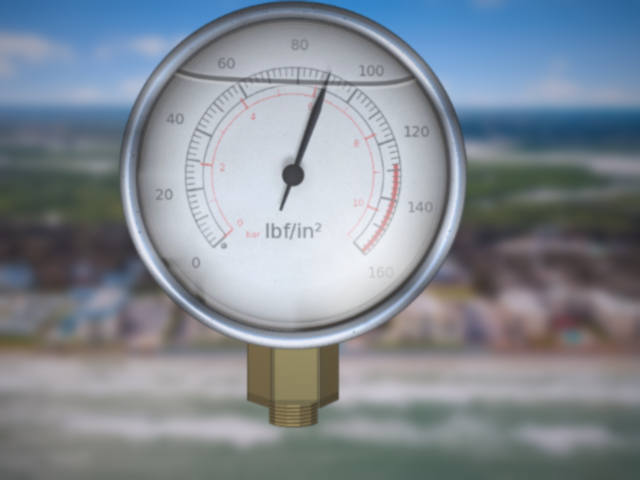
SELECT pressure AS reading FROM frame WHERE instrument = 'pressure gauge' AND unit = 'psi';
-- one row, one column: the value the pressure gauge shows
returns 90 psi
